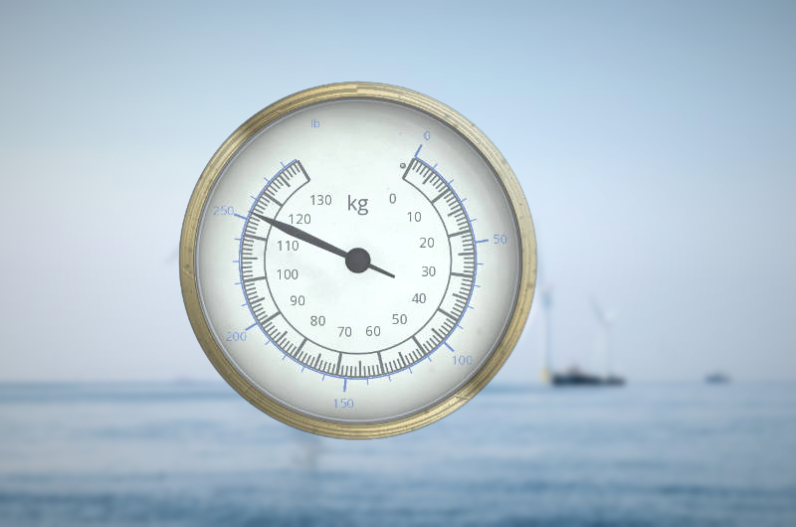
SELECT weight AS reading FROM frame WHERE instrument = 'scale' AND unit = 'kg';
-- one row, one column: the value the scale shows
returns 115 kg
